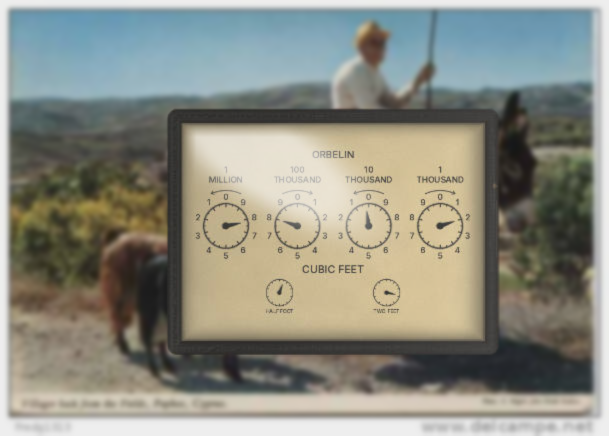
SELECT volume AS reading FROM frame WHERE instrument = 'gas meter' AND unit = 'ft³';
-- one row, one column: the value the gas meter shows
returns 780200 ft³
